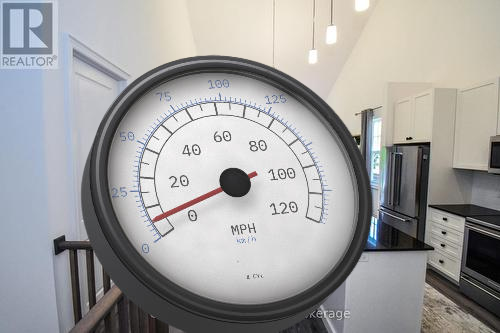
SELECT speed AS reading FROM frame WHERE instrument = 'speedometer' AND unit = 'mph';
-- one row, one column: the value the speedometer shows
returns 5 mph
